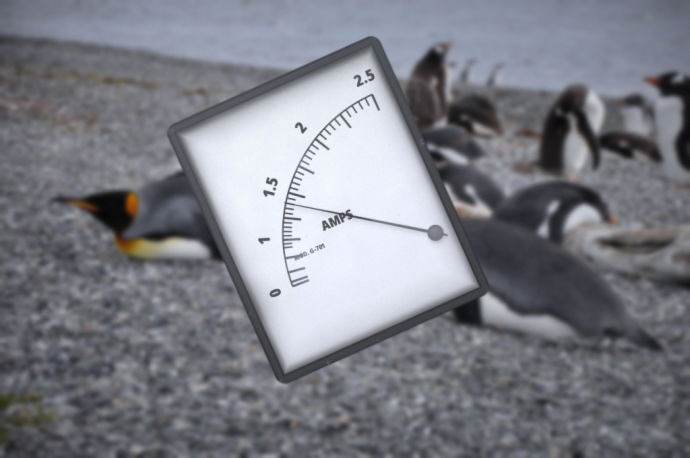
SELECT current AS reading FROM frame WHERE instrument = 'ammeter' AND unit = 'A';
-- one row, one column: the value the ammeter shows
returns 1.4 A
